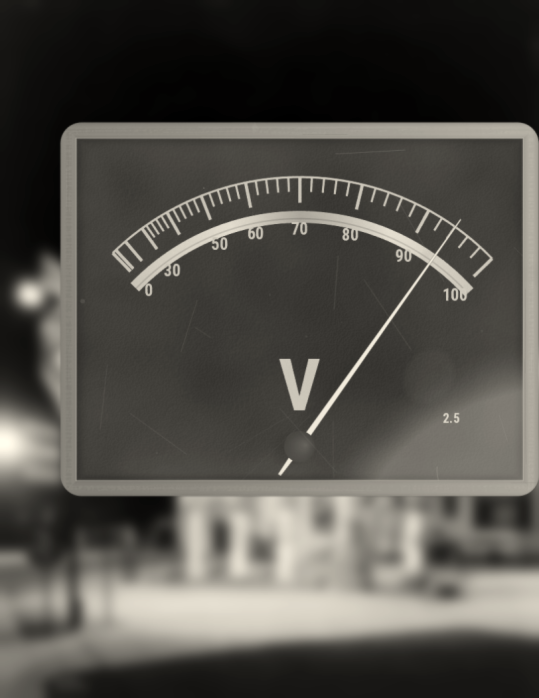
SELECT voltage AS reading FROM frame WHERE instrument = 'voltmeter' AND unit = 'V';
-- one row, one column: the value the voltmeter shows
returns 94 V
